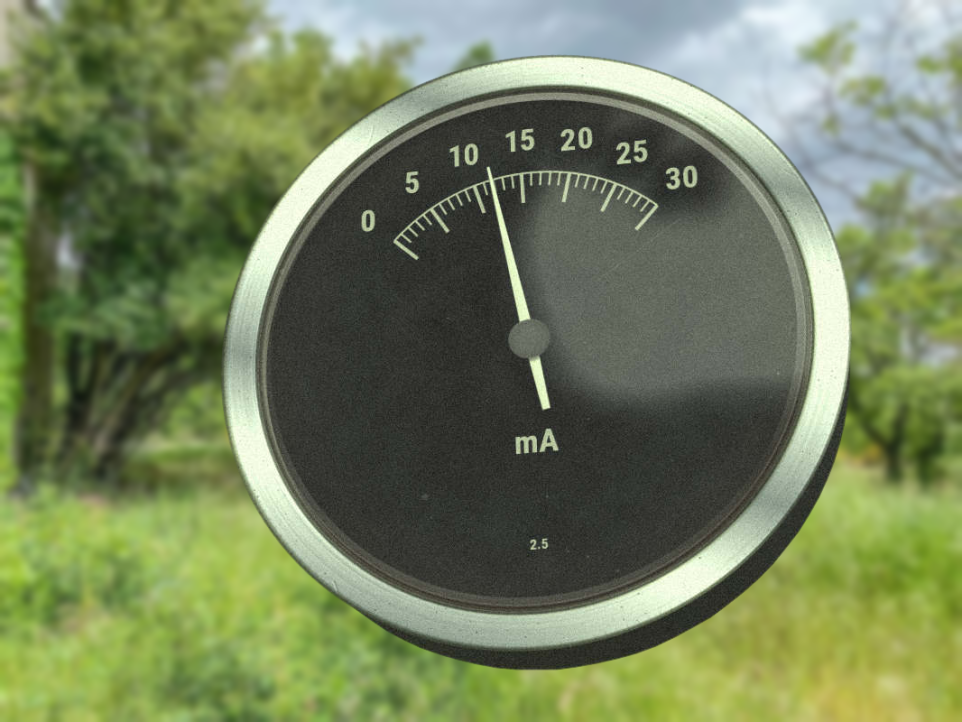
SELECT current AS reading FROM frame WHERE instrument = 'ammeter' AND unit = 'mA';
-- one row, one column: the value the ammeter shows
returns 12 mA
